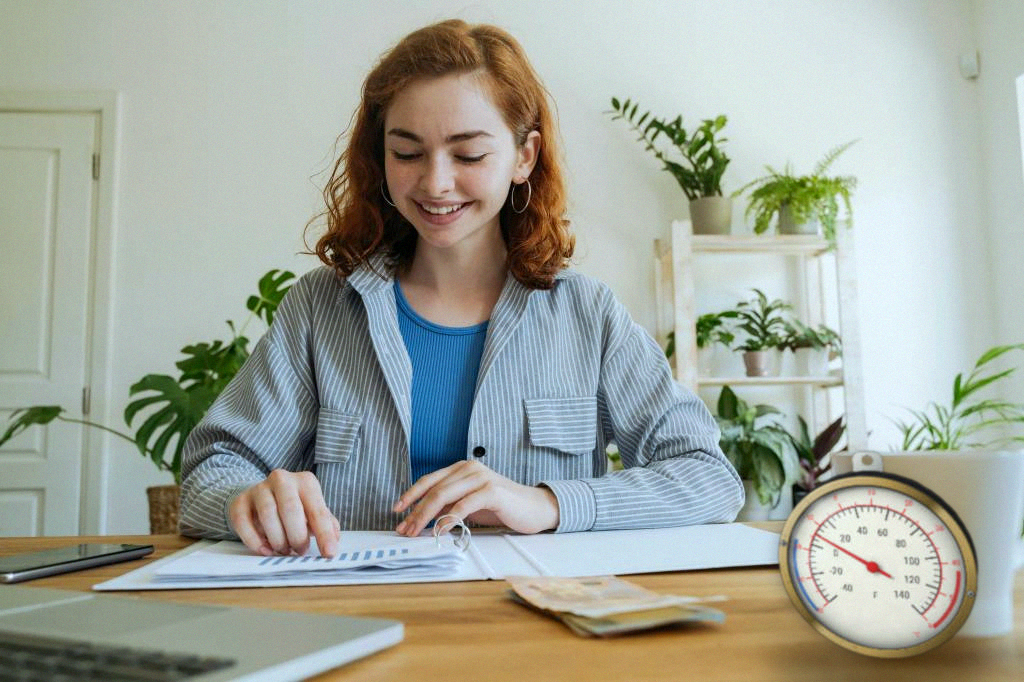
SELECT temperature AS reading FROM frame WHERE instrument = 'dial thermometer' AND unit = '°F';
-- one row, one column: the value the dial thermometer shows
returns 8 °F
